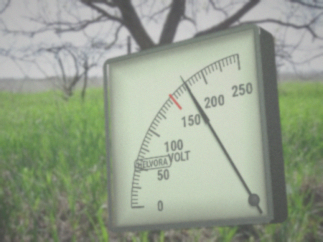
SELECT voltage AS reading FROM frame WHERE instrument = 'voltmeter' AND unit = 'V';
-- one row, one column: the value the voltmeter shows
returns 175 V
